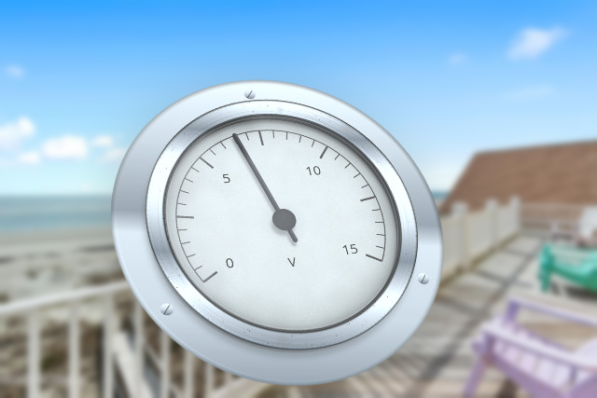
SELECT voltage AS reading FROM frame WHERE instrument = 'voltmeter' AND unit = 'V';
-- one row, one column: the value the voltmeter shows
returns 6.5 V
